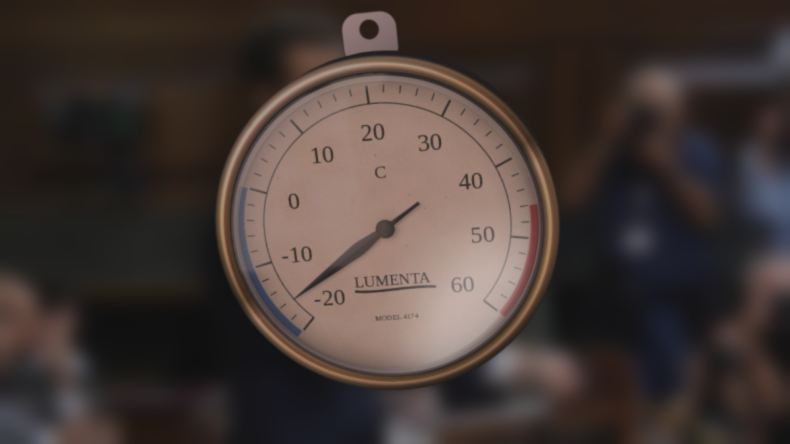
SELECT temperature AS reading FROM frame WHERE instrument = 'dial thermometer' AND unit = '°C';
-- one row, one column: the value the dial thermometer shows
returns -16 °C
